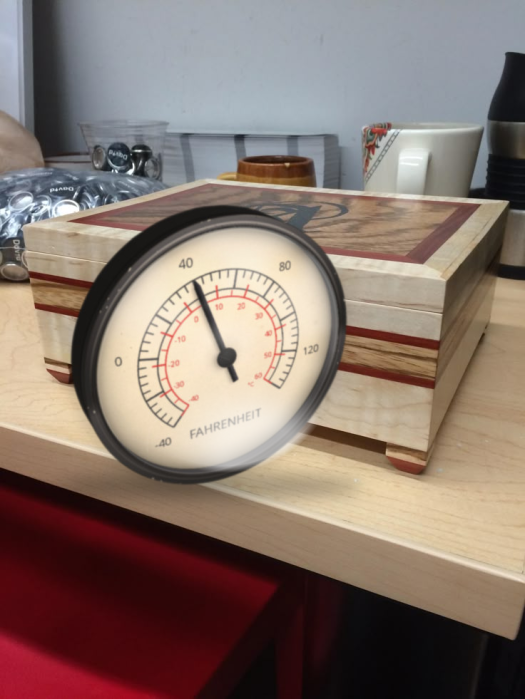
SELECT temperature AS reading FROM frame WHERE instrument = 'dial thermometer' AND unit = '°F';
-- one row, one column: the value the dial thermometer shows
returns 40 °F
